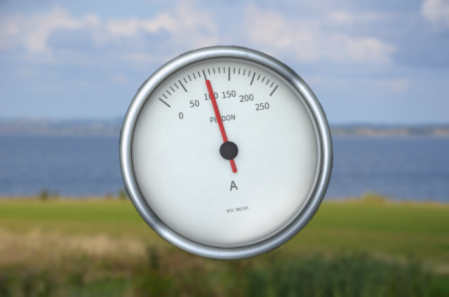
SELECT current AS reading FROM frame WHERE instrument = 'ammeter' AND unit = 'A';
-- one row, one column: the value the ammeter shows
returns 100 A
